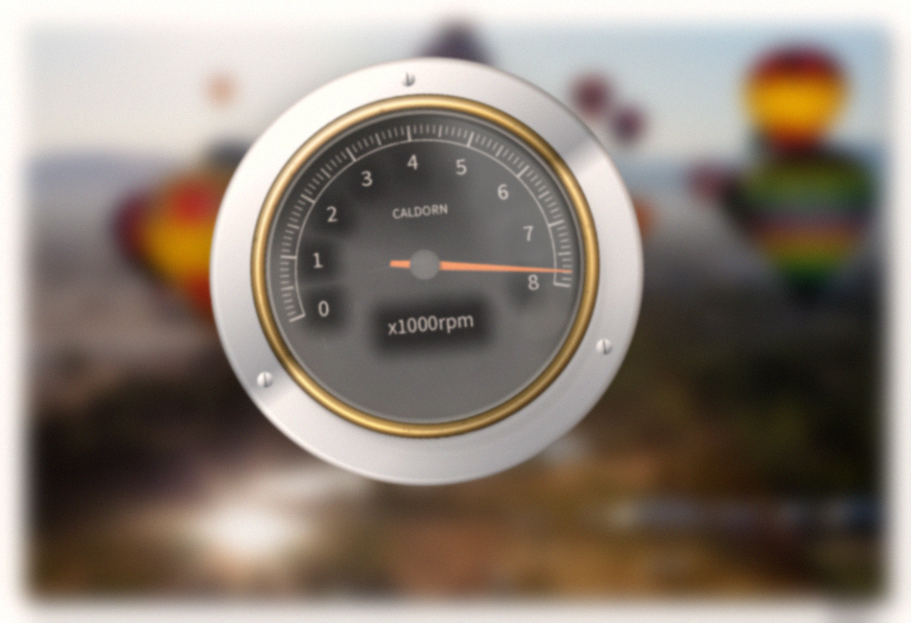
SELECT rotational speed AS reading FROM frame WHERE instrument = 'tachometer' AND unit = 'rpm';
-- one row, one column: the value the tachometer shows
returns 7800 rpm
